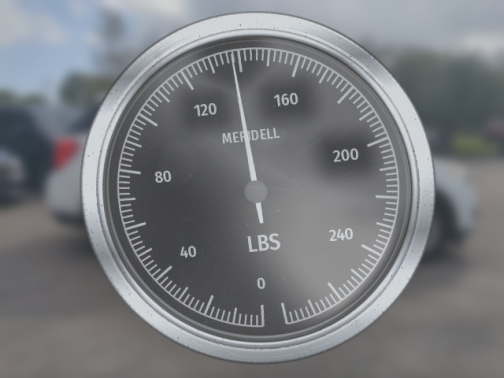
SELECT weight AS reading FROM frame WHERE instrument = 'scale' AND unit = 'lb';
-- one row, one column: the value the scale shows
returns 138 lb
